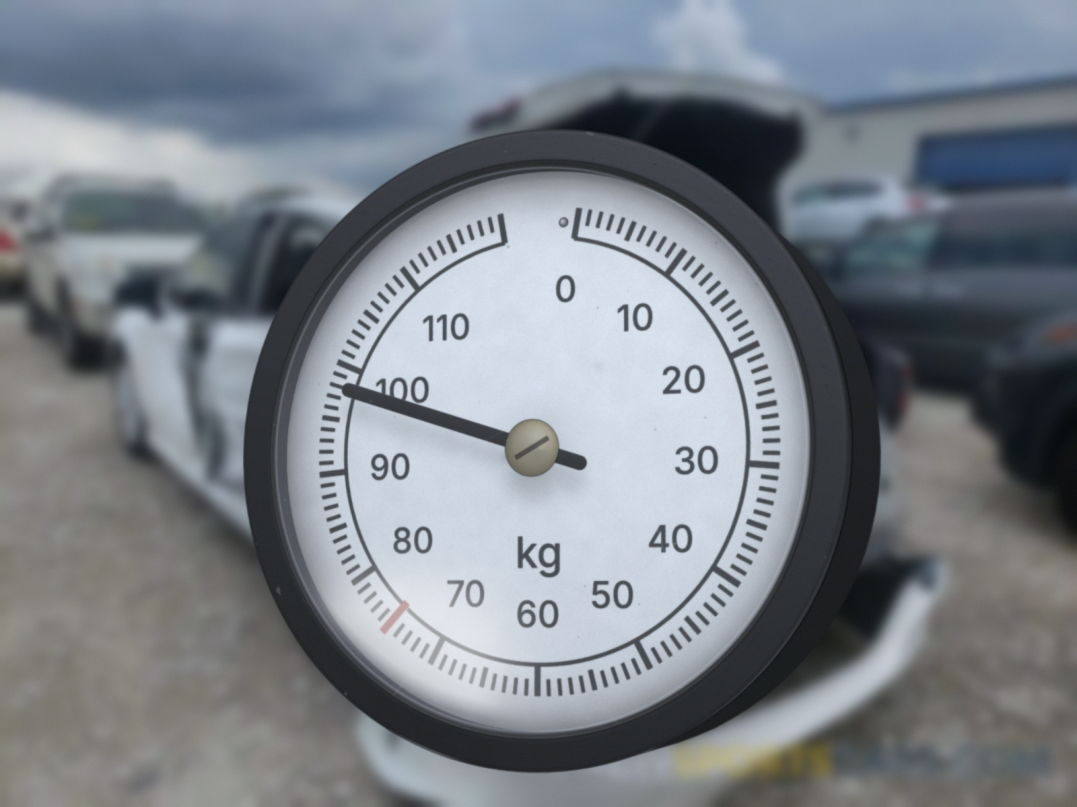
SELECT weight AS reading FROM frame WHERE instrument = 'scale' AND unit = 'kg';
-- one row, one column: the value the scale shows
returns 98 kg
